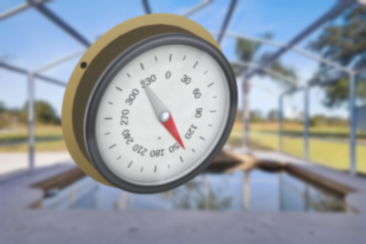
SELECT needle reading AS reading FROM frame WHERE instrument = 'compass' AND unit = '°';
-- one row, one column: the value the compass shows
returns 142.5 °
